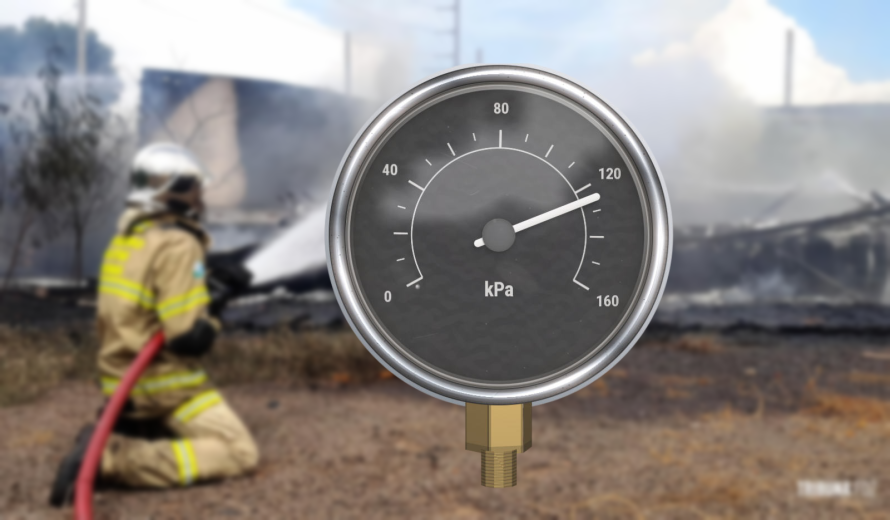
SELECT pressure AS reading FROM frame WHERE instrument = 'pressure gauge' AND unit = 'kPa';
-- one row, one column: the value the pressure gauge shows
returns 125 kPa
